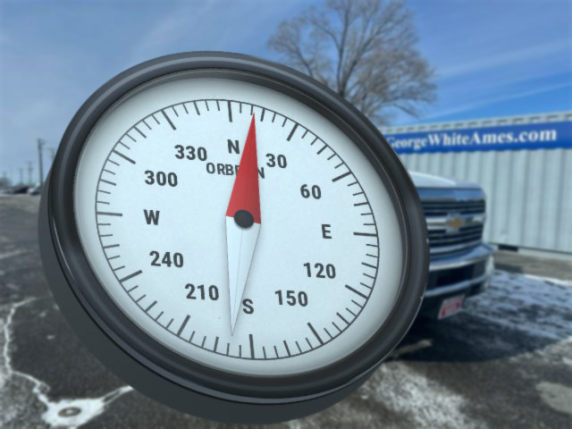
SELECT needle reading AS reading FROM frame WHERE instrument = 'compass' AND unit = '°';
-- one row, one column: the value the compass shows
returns 10 °
